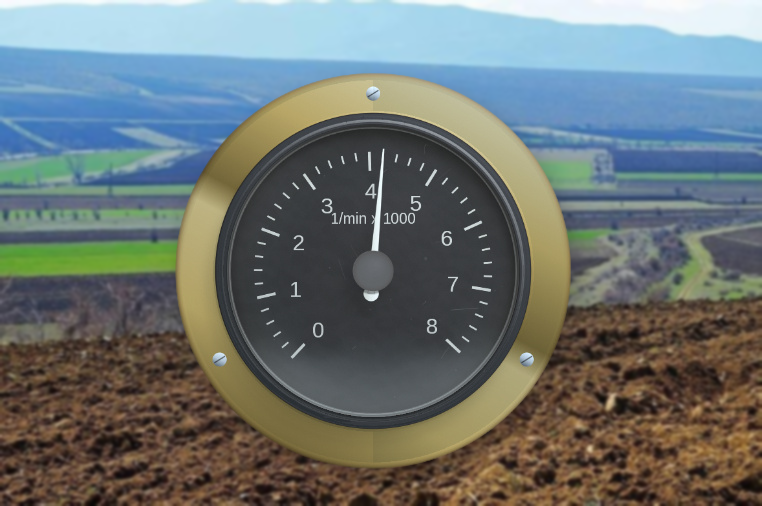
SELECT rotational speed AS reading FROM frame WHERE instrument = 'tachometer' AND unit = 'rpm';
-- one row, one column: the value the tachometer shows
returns 4200 rpm
